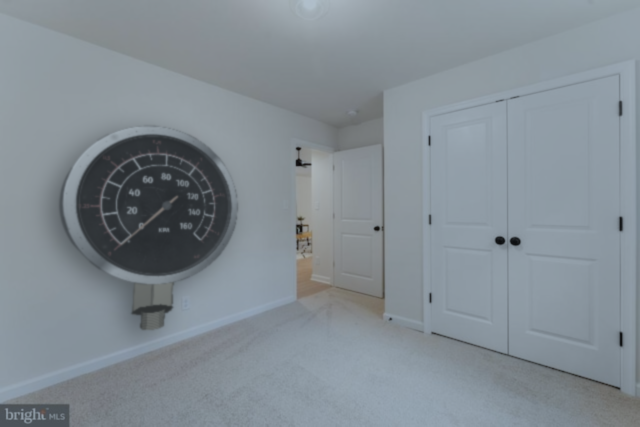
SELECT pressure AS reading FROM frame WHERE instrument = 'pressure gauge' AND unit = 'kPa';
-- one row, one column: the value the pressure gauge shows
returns 0 kPa
